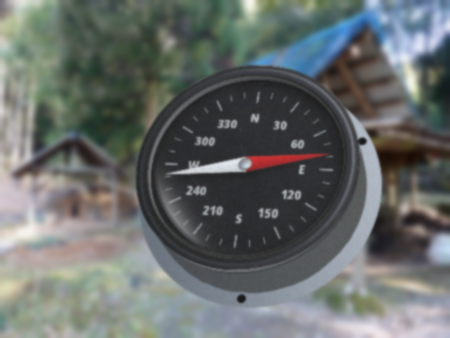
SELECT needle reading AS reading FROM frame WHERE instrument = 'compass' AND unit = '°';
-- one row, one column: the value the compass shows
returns 80 °
